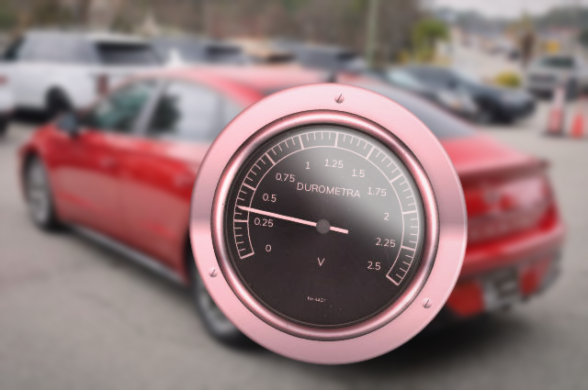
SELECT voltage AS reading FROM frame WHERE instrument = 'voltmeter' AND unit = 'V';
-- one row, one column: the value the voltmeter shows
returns 0.35 V
